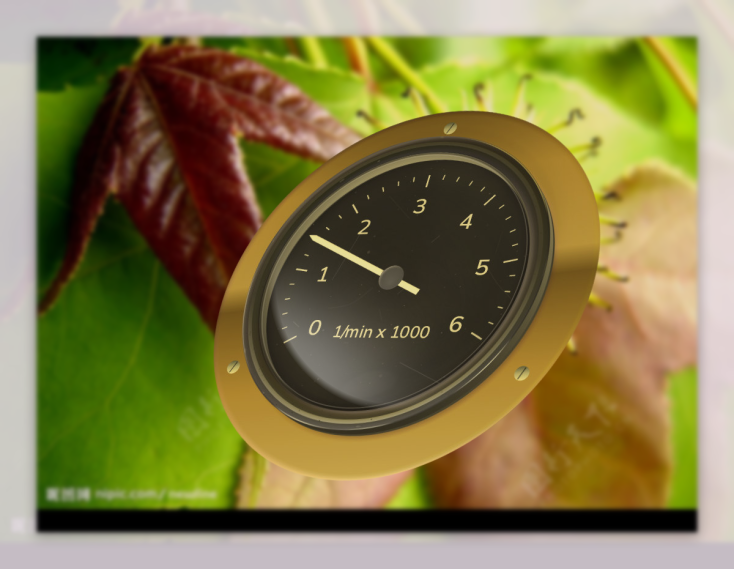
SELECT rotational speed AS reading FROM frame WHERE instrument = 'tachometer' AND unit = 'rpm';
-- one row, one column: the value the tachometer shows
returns 1400 rpm
